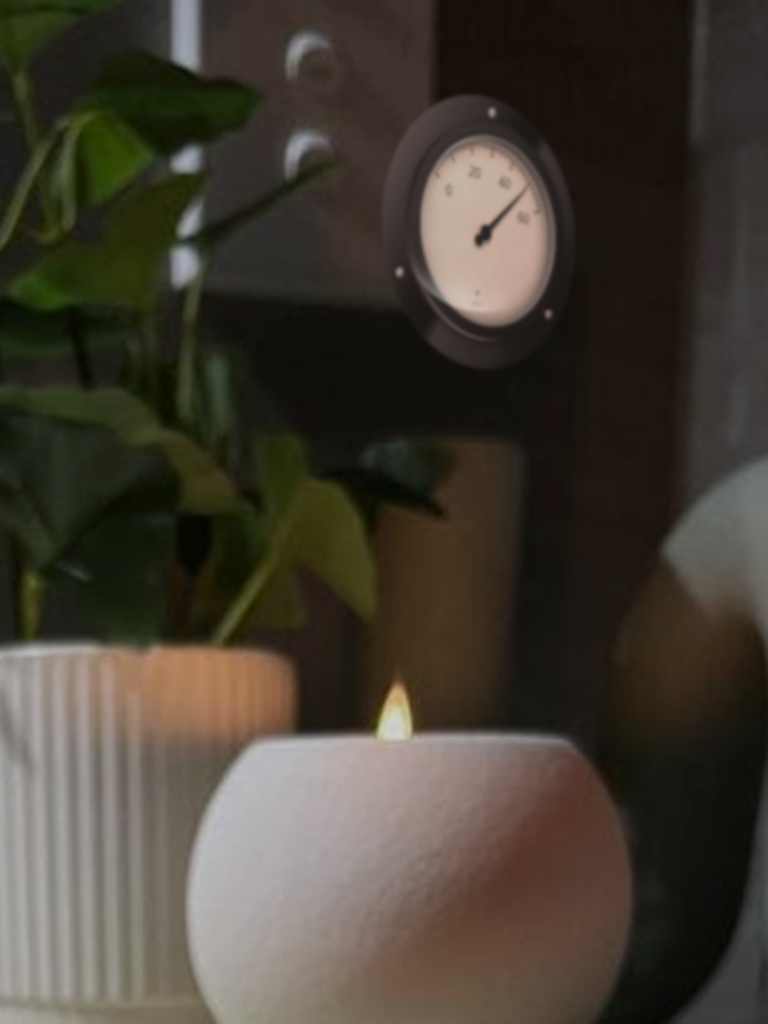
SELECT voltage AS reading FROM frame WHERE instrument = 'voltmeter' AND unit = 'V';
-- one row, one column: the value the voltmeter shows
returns 50 V
